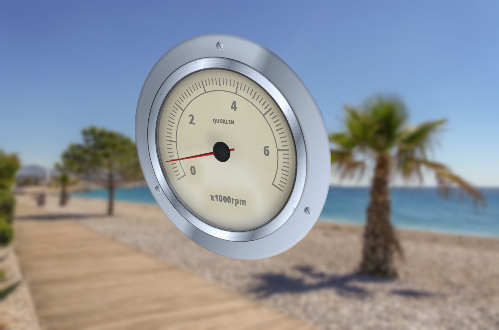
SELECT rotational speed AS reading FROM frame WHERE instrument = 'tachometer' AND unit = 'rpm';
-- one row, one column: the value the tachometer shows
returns 500 rpm
